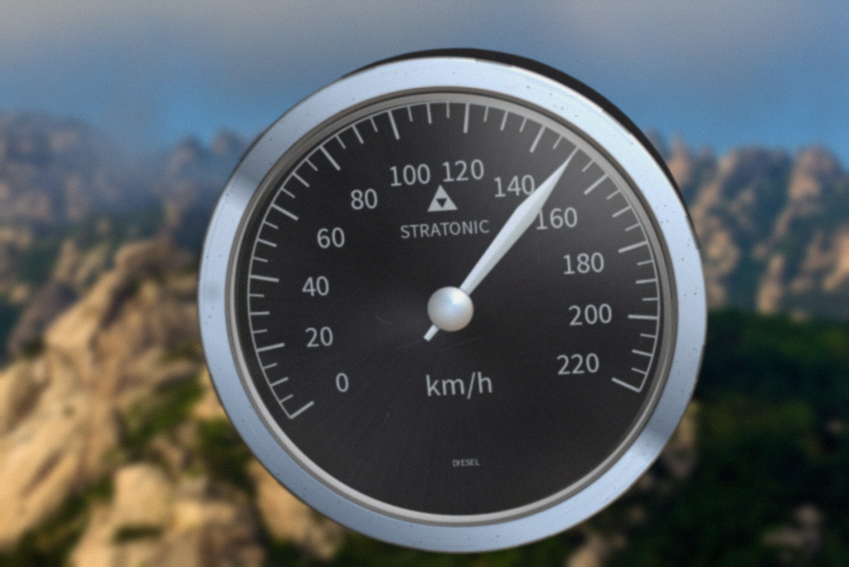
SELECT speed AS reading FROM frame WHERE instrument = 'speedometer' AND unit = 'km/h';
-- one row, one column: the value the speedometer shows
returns 150 km/h
